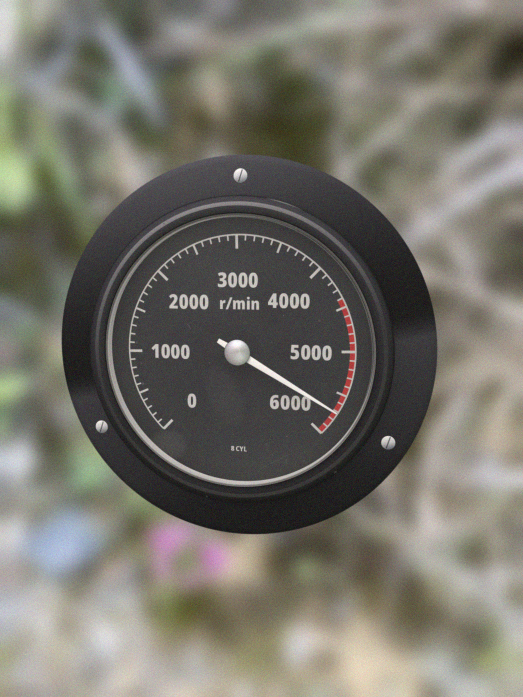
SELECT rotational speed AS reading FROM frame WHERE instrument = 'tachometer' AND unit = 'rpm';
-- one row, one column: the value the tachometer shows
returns 5700 rpm
